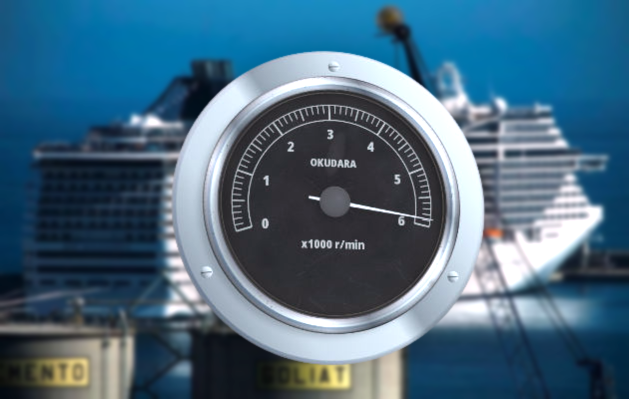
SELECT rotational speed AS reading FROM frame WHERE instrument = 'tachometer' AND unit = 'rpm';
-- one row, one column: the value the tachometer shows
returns 5900 rpm
